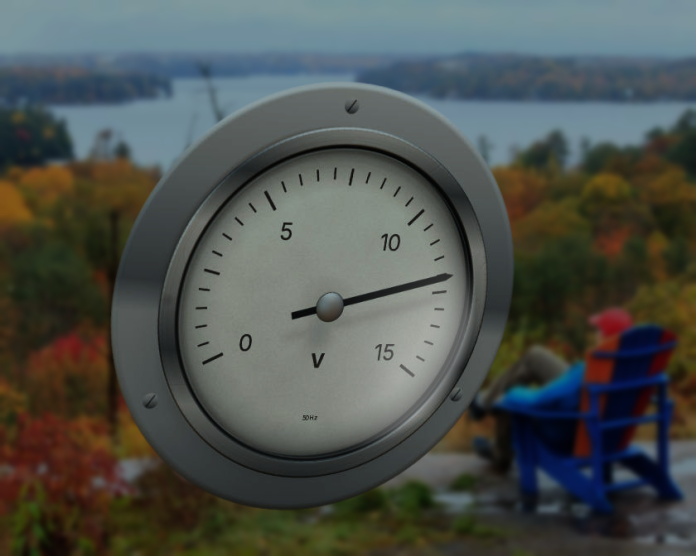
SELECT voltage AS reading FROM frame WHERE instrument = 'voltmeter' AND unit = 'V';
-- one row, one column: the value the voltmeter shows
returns 12 V
